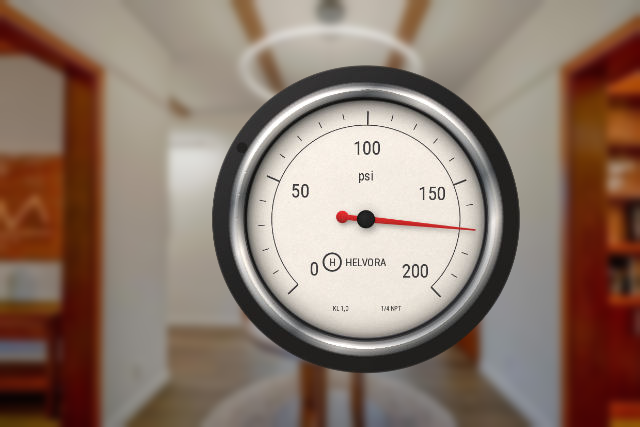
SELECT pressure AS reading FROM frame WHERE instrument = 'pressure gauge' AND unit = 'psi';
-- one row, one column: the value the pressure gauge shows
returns 170 psi
